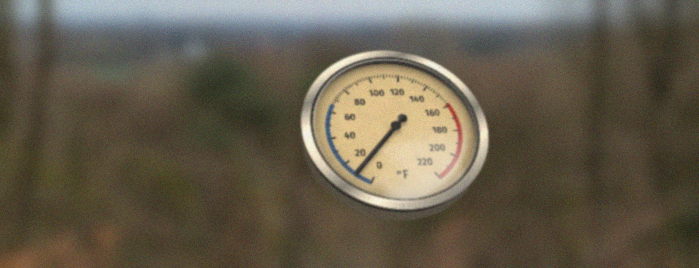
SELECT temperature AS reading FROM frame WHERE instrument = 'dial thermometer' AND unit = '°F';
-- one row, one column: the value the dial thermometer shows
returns 10 °F
